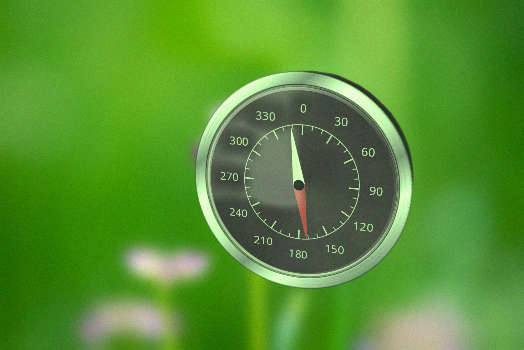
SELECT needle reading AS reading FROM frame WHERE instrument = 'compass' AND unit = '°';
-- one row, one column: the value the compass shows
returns 170 °
